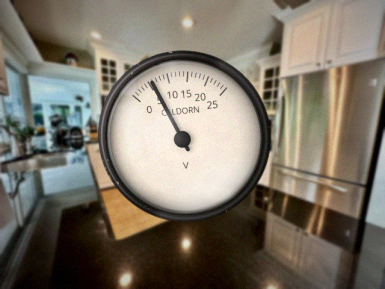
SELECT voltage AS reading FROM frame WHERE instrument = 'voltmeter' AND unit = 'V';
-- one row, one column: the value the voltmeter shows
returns 6 V
